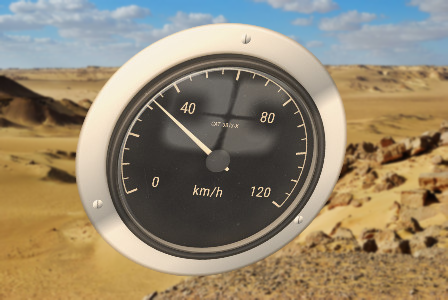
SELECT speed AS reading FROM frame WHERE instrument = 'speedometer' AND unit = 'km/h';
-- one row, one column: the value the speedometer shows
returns 32.5 km/h
